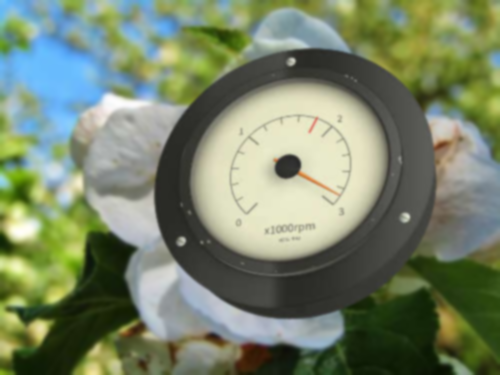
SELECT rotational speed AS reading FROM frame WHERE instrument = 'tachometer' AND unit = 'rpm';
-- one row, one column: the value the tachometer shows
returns 2900 rpm
